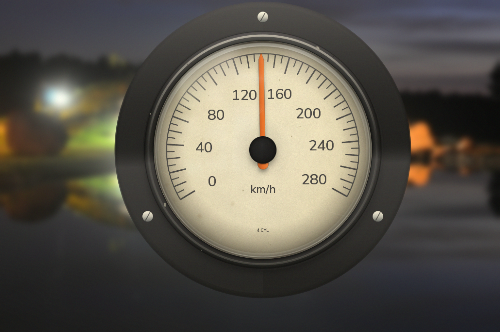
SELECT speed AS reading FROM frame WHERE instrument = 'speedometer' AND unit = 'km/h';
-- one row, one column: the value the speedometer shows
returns 140 km/h
